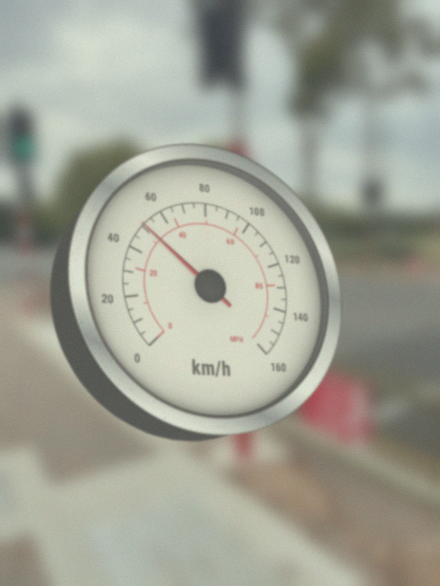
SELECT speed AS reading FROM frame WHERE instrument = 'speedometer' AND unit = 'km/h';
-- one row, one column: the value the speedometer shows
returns 50 km/h
